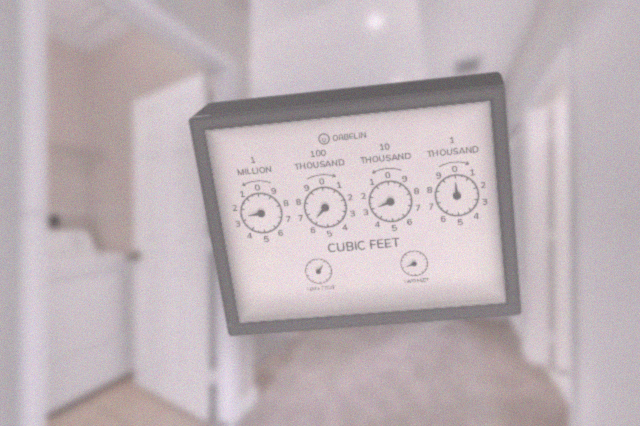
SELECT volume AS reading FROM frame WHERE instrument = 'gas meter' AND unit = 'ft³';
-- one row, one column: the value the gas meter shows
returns 263000 ft³
